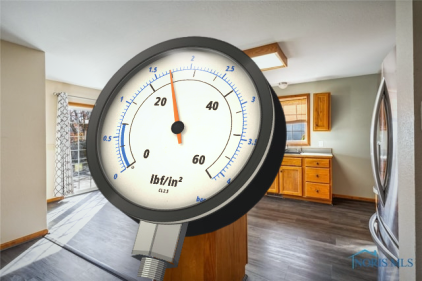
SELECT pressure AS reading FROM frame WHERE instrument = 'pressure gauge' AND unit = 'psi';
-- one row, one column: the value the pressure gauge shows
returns 25 psi
